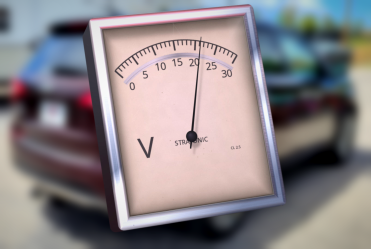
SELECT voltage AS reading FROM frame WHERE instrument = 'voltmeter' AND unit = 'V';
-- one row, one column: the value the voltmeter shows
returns 21 V
